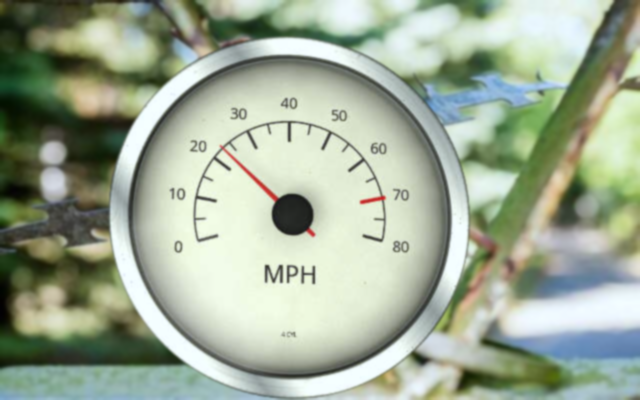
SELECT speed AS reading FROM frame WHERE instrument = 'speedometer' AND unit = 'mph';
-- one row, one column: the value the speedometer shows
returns 22.5 mph
